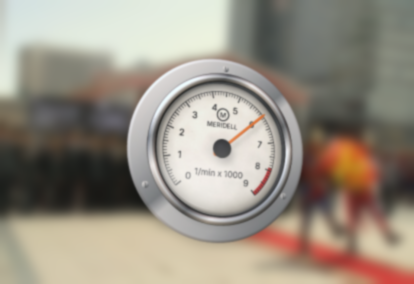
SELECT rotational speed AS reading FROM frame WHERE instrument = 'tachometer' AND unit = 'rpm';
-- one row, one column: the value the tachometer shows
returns 6000 rpm
